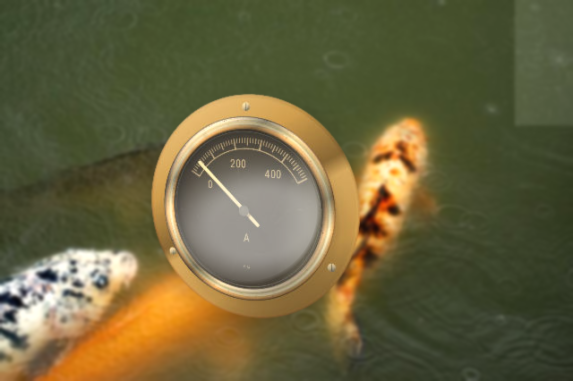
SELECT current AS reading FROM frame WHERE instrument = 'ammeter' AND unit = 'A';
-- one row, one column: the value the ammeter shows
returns 50 A
